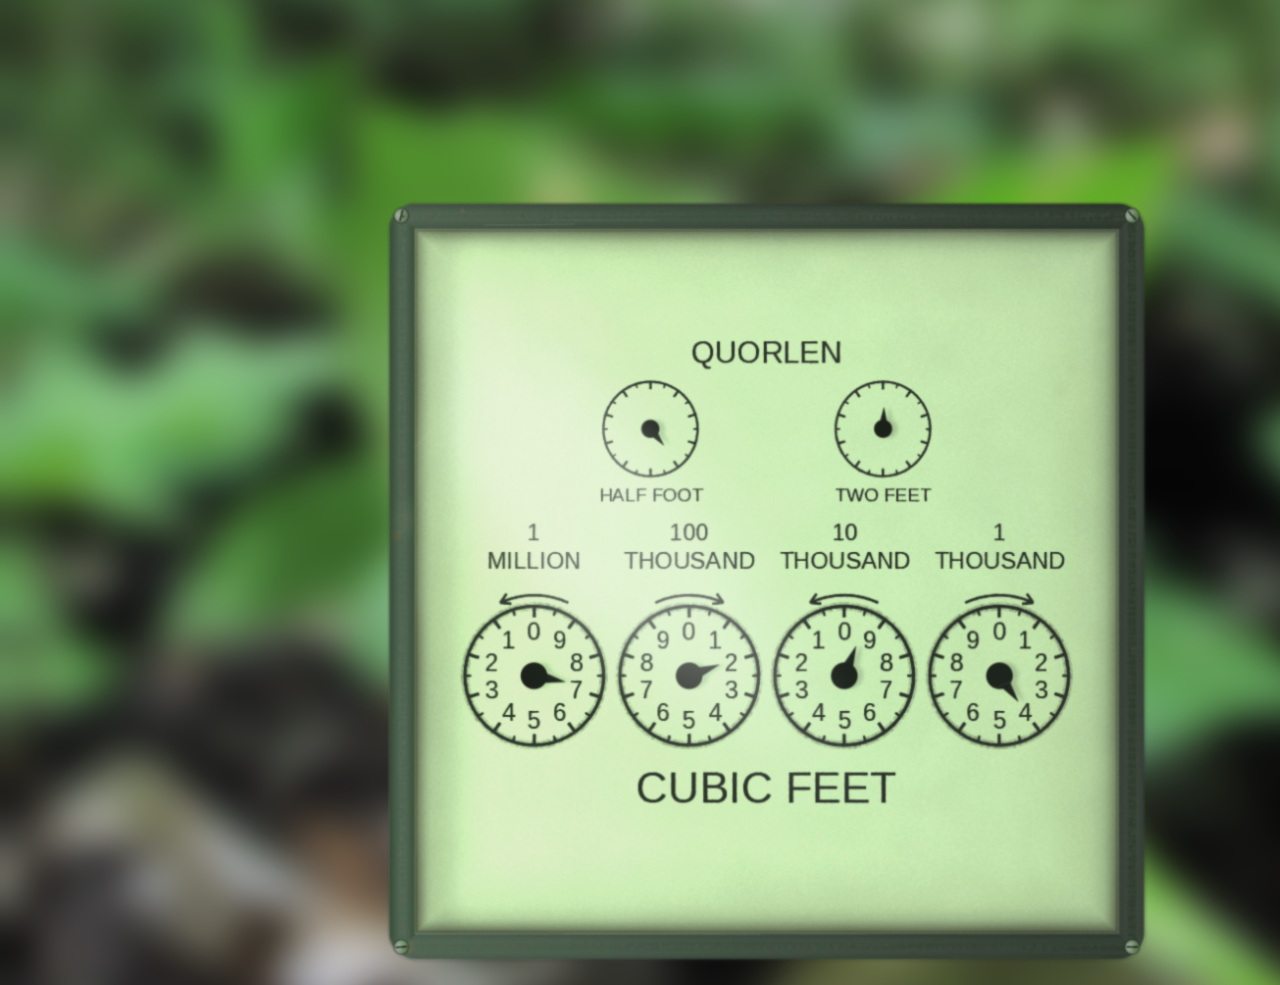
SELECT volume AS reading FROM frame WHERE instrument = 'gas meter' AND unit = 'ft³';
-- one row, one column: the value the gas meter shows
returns 719400 ft³
